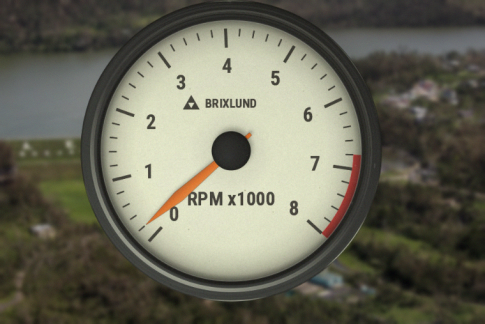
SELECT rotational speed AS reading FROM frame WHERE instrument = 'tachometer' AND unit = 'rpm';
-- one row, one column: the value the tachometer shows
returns 200 rpm
